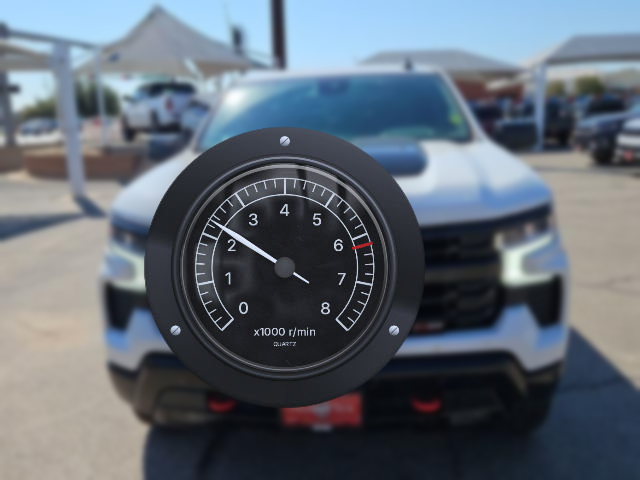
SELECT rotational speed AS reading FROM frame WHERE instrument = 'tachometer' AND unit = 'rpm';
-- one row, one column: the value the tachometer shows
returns 2300 rpm
